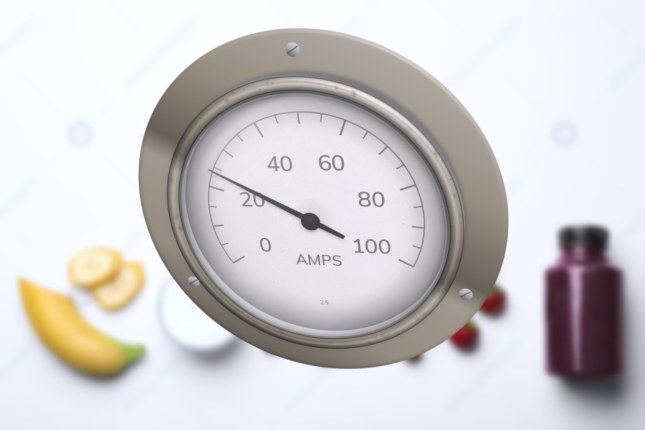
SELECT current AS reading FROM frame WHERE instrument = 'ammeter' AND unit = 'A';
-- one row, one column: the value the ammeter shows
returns 25 A
